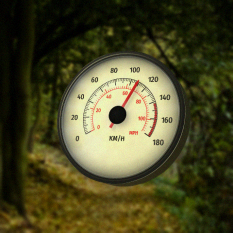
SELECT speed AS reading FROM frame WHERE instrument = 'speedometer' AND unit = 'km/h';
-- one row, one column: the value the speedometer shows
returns 110 km/h
